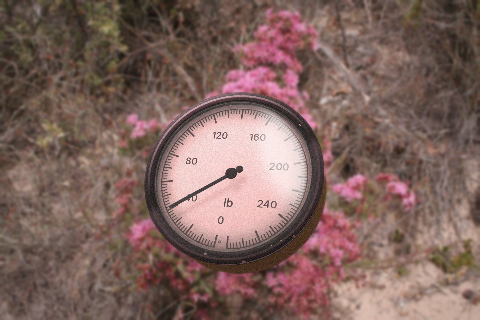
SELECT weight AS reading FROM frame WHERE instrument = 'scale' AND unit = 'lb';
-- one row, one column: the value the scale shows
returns 40 lb
